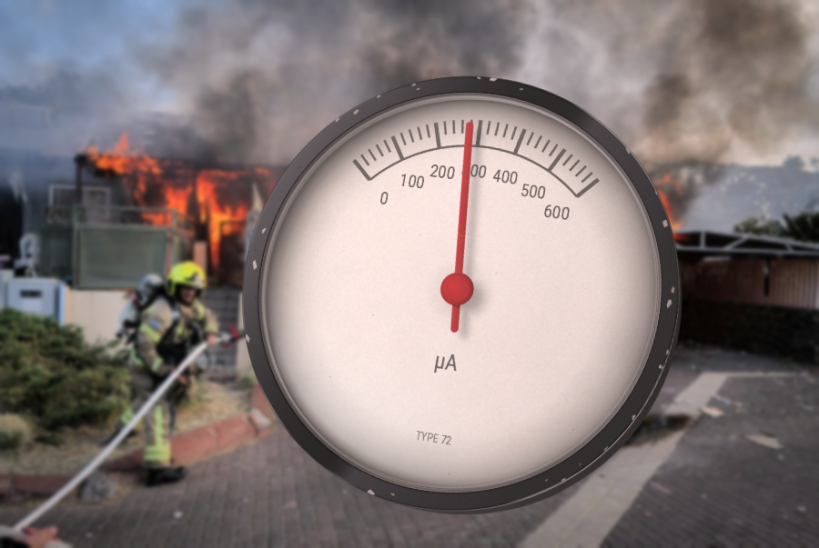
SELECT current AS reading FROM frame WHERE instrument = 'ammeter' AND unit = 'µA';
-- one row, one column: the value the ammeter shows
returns 280 µA
